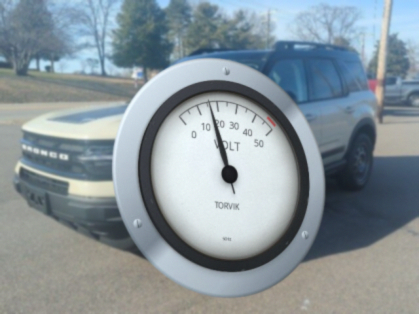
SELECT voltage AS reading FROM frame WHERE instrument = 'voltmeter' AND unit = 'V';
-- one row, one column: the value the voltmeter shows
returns 15 V
